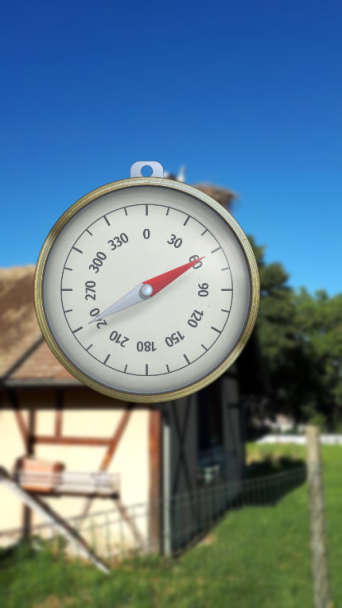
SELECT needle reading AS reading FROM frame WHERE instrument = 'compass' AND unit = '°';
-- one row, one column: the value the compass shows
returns 60 °
